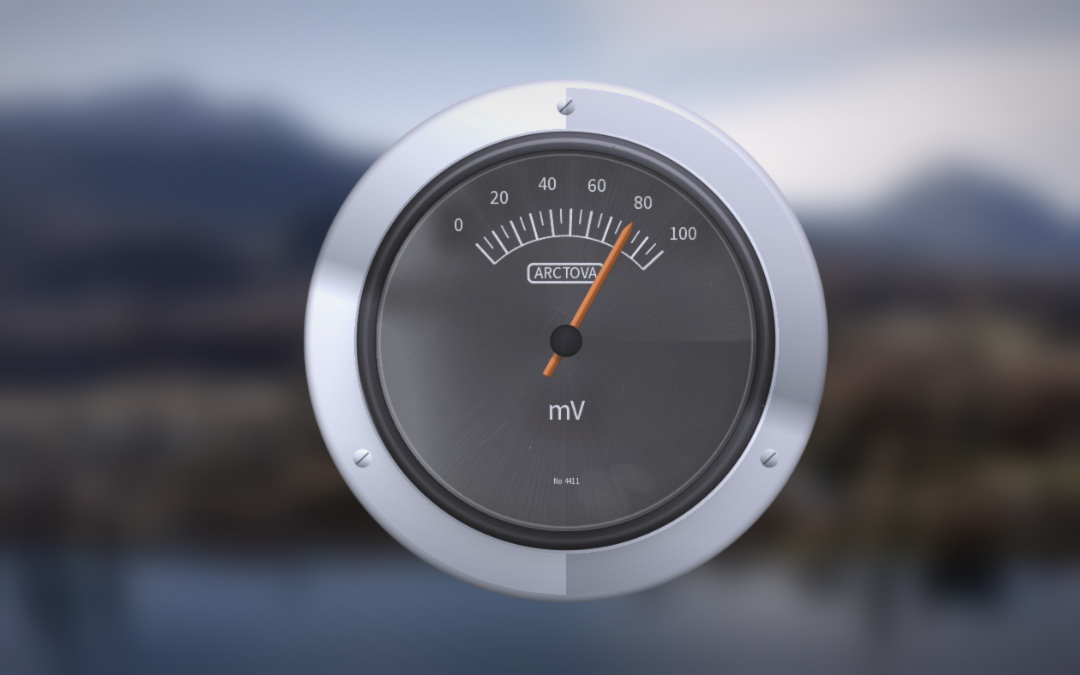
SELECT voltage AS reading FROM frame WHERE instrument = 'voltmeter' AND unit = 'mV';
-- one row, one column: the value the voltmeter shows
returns 80 mV
